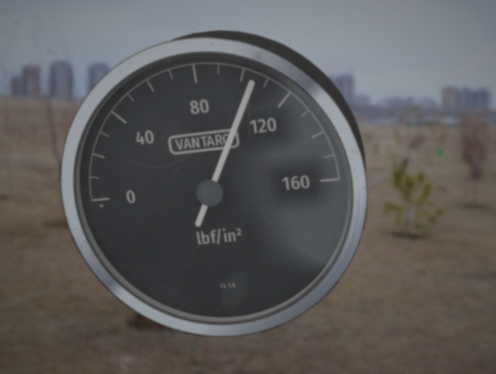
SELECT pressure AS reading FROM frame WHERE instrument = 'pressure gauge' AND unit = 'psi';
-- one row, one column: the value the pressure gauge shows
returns 105 psi
